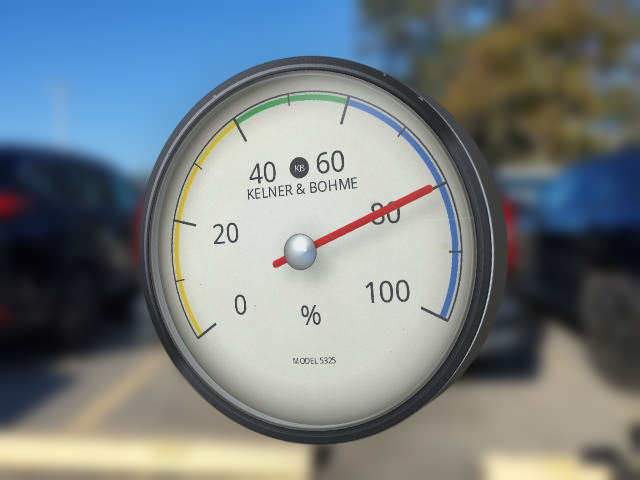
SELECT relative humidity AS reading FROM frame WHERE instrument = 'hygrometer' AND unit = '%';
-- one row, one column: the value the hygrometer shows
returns 80 %
